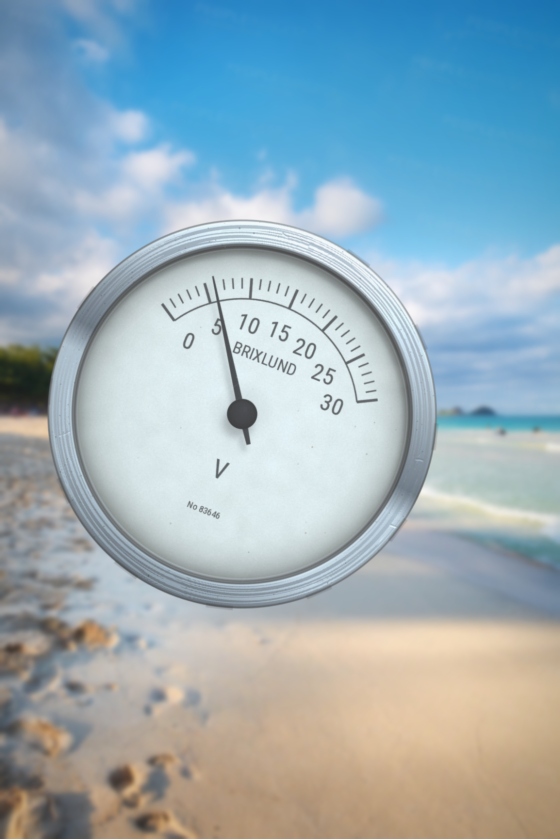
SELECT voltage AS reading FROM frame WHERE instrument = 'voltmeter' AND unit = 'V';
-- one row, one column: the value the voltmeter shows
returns 6 V
